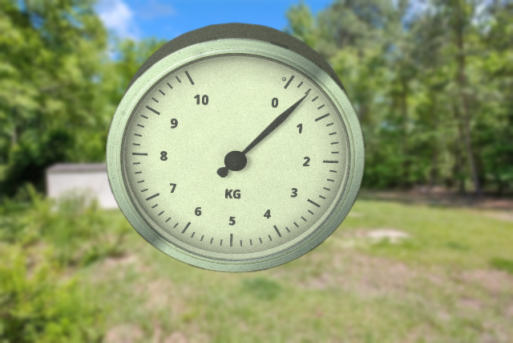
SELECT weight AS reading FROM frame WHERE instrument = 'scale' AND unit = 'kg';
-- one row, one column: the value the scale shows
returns 0.4 kg
